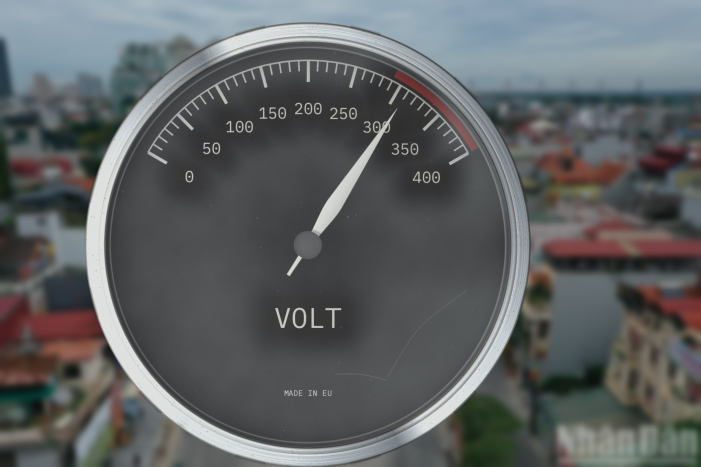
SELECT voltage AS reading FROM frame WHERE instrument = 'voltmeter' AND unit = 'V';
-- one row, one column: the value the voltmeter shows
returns 310 V
